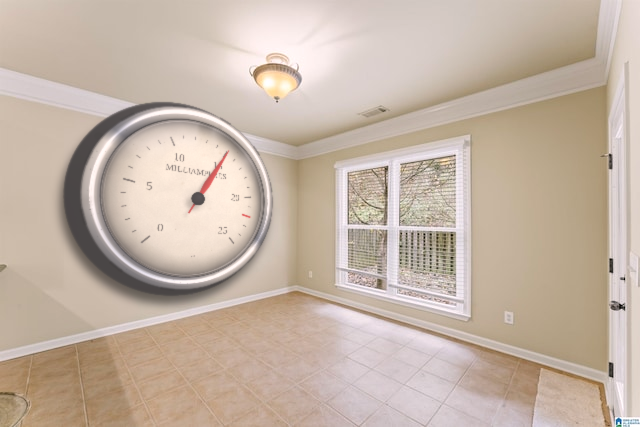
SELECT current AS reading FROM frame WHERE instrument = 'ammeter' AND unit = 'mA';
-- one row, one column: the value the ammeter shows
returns 15 mA
